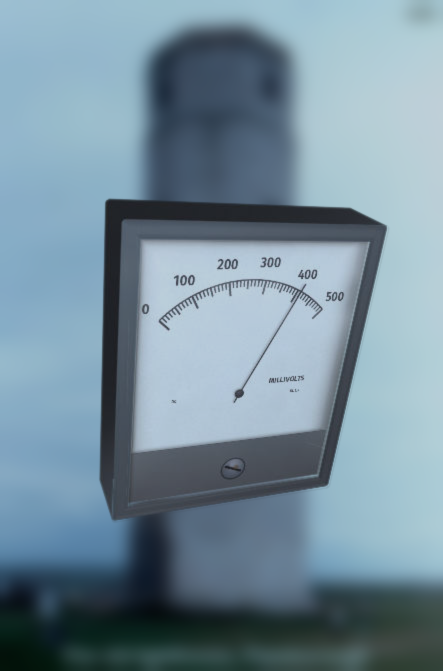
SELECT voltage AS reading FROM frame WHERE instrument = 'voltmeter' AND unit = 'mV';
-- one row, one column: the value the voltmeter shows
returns 400 mV
